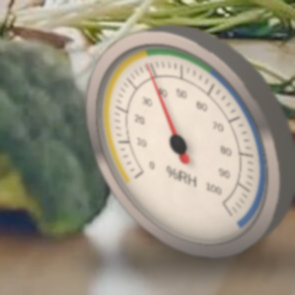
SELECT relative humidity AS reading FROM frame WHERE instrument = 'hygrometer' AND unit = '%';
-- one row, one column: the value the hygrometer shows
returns 40 %
